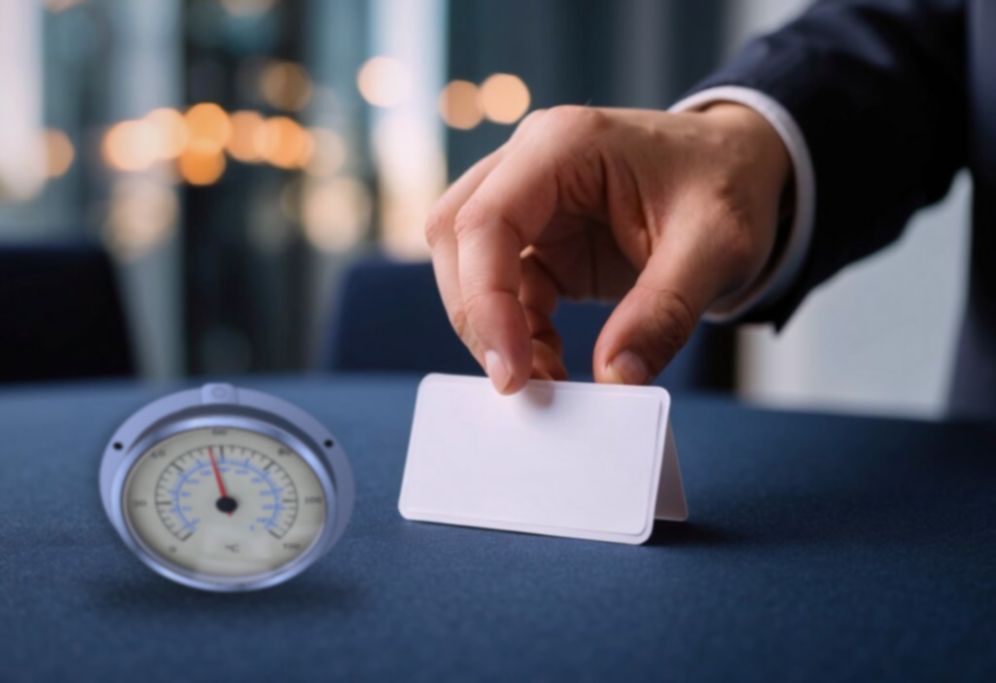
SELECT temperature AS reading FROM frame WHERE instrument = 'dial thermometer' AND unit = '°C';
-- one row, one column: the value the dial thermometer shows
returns 56 °C
